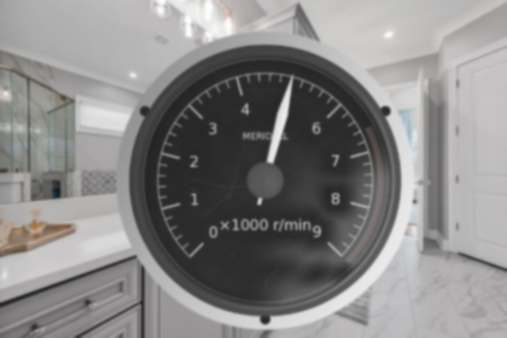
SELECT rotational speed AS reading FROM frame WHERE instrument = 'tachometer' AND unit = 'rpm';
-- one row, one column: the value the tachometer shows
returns 5000 rpm
